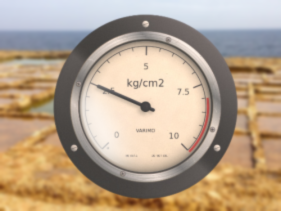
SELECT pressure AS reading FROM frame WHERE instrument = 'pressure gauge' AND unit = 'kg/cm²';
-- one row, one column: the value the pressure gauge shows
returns 2.5 kg/cm²
